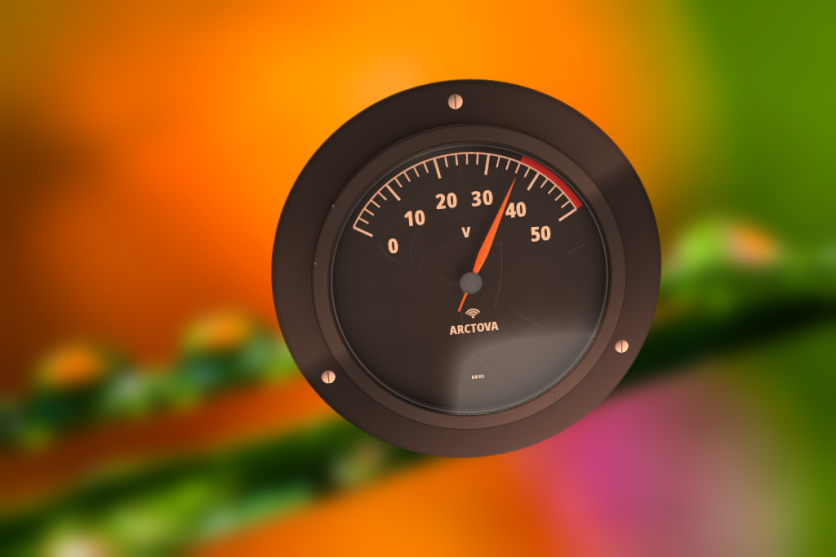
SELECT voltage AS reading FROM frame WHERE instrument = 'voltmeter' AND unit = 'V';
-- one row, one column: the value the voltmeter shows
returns 36 V
